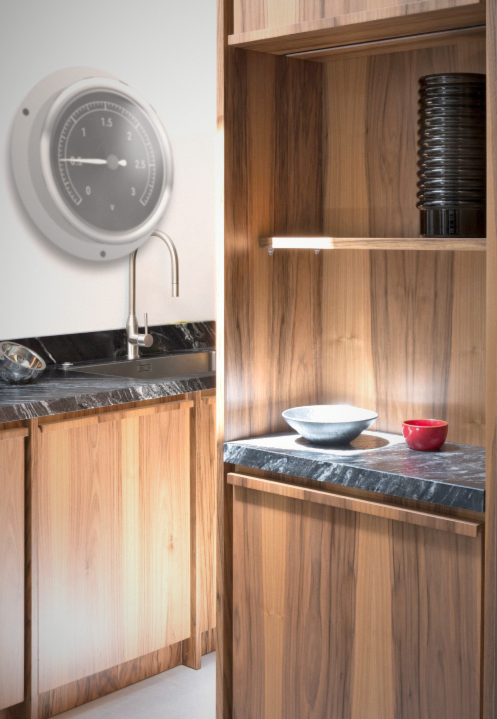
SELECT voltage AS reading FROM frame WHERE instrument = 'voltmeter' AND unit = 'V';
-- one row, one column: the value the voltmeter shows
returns 0.5 V
